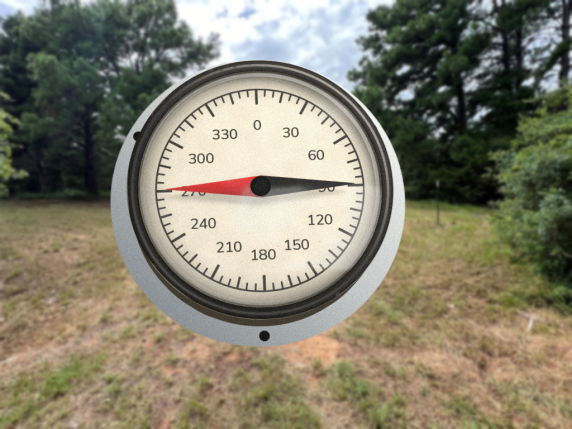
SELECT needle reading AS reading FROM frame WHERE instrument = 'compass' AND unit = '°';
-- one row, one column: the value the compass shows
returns 270 °
